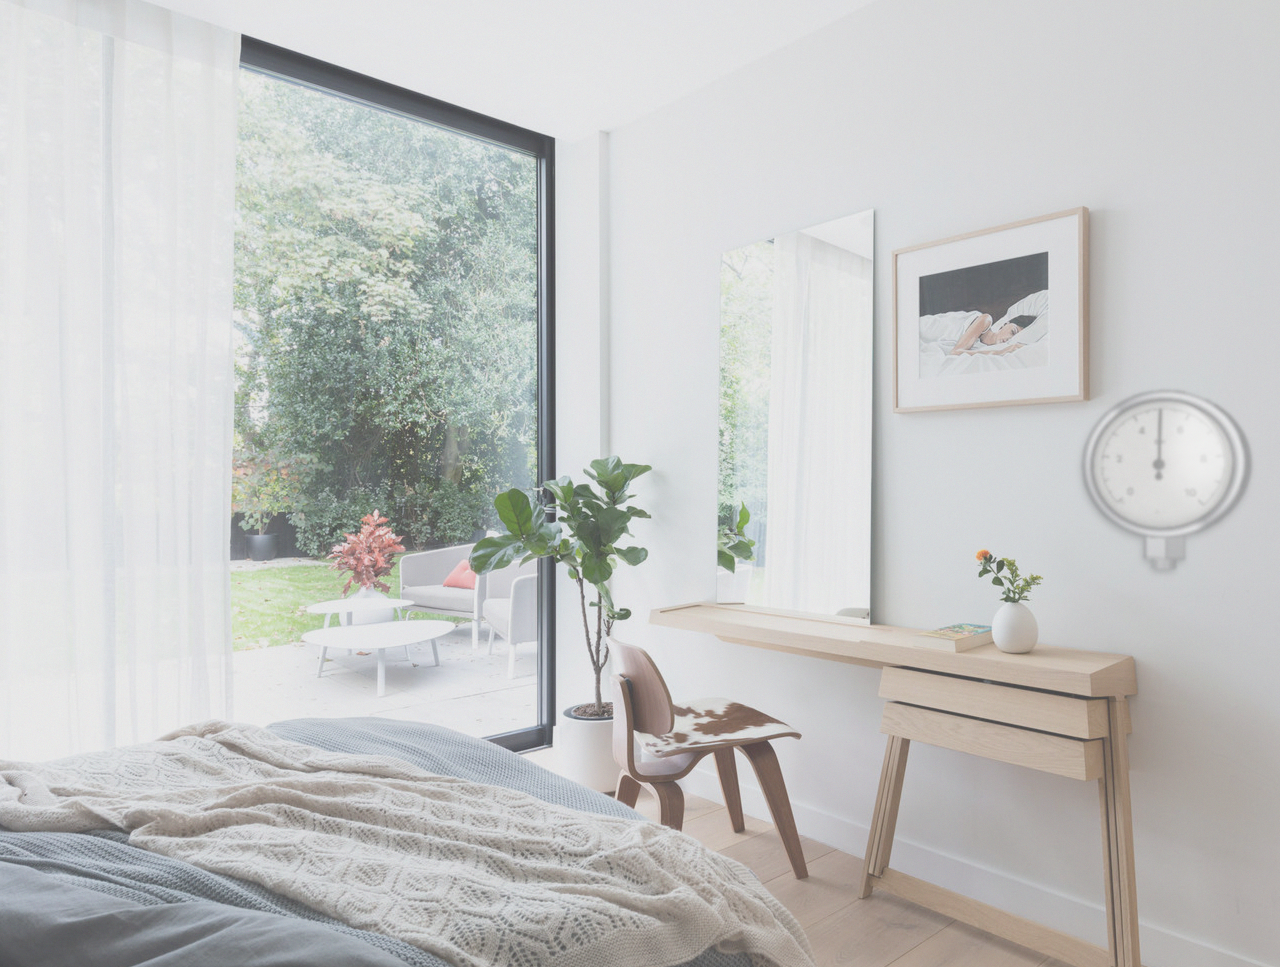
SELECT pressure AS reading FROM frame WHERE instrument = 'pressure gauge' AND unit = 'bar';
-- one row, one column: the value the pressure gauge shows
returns 5 bar
